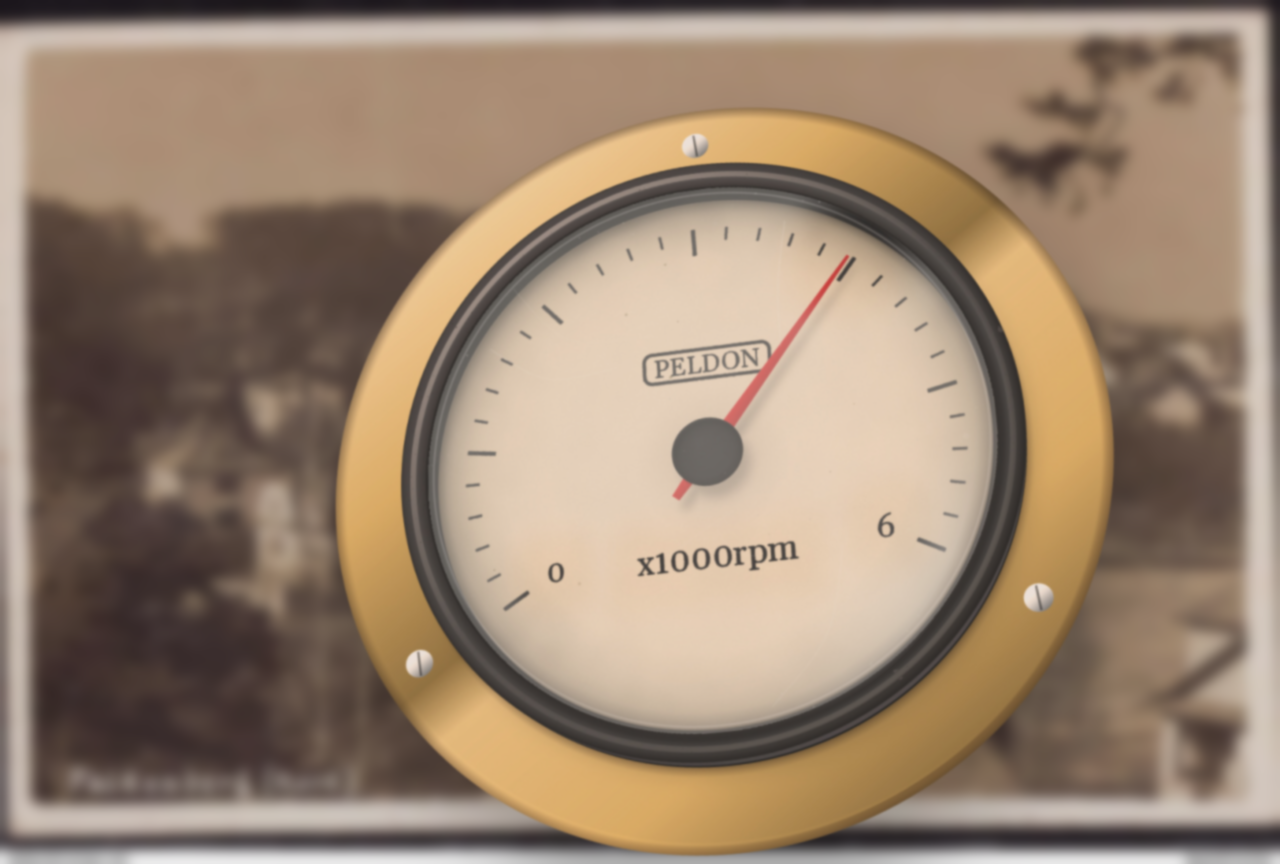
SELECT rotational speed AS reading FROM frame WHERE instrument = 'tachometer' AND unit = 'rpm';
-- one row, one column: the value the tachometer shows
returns 4000 rpm
